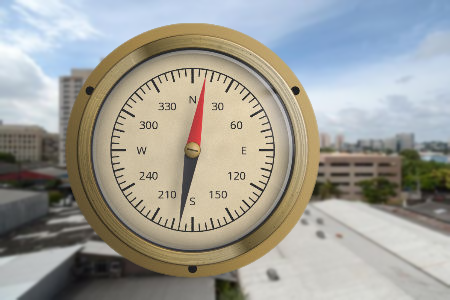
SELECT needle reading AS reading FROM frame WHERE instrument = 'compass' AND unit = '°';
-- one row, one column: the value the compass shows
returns 10 °
